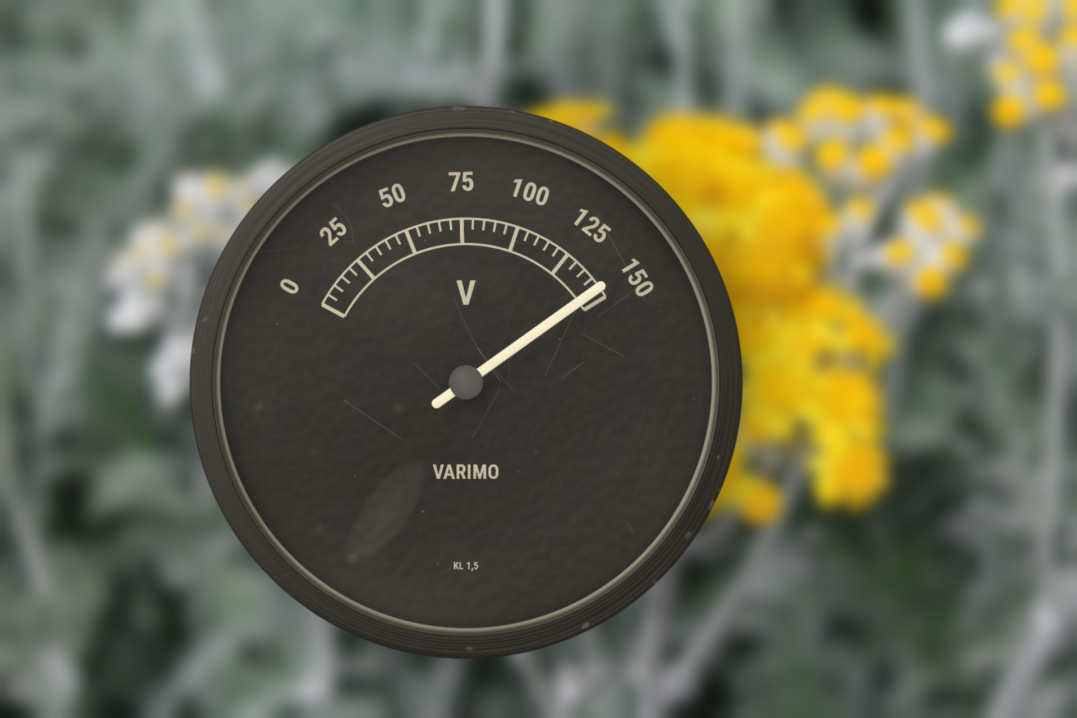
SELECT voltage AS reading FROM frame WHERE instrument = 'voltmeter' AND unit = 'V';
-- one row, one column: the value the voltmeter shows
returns 145 V
